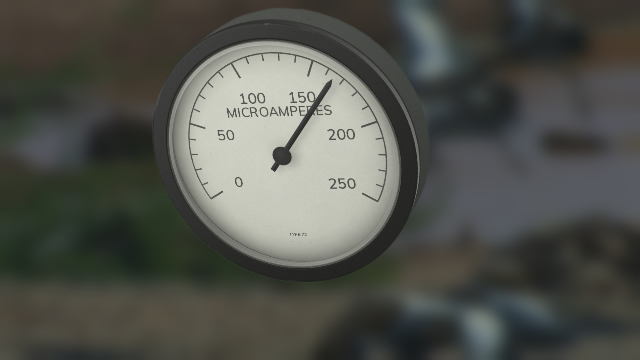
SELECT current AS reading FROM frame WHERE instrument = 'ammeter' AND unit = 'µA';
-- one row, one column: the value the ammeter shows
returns 165 µA
